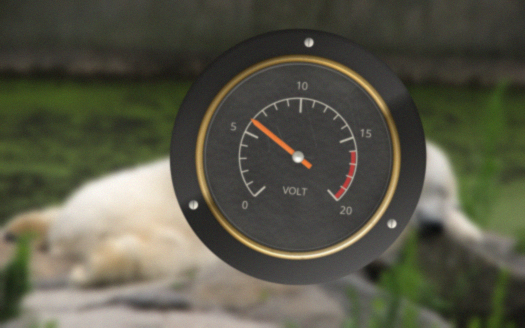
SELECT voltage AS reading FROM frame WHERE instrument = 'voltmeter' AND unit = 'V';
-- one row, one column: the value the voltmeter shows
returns 6 V
